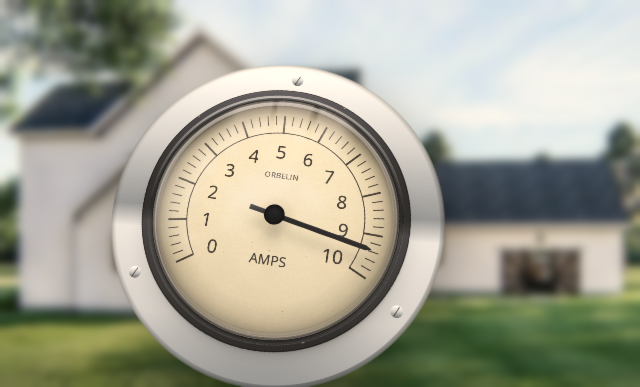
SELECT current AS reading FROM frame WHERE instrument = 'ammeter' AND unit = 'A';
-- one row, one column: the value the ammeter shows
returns 9.4 A
